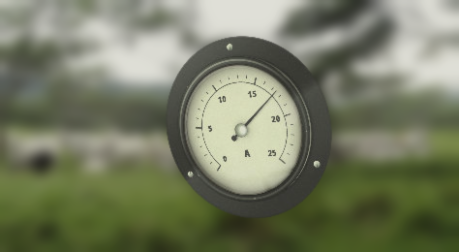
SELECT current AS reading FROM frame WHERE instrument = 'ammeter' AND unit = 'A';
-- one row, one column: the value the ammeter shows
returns 17.5 A
